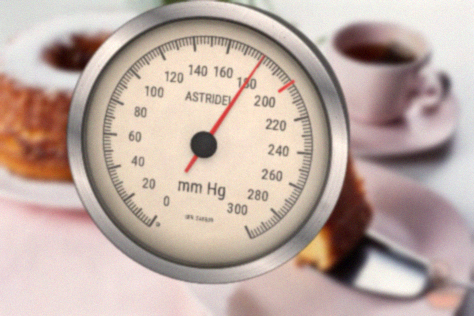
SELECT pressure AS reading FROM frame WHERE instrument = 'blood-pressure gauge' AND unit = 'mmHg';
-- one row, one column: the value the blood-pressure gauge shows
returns 180 mmHg
